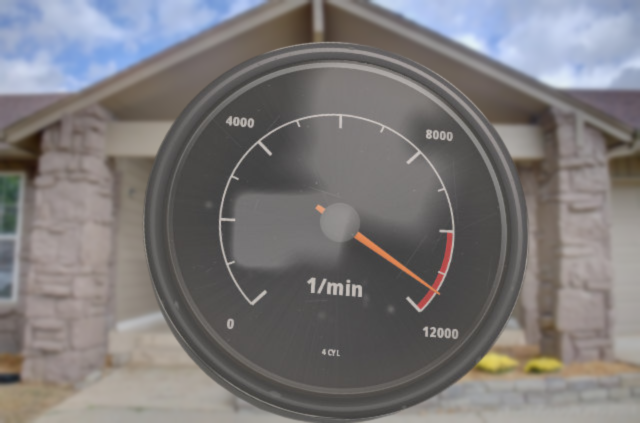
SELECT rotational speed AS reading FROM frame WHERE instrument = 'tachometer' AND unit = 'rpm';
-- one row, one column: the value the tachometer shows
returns 11500 rpm
